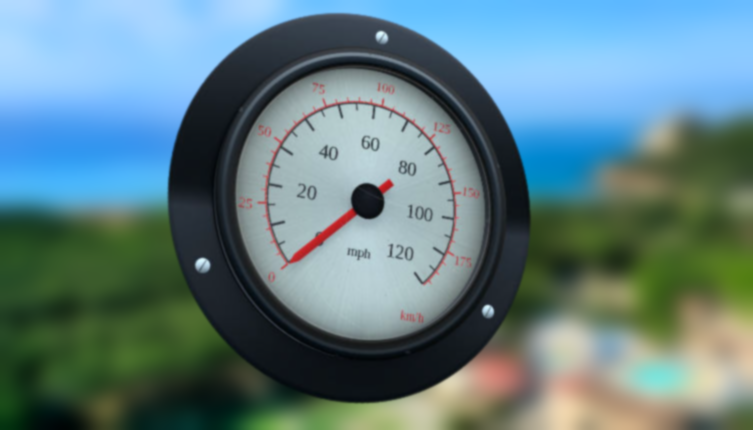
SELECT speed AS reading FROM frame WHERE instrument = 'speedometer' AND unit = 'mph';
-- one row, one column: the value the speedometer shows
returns 0 mph
